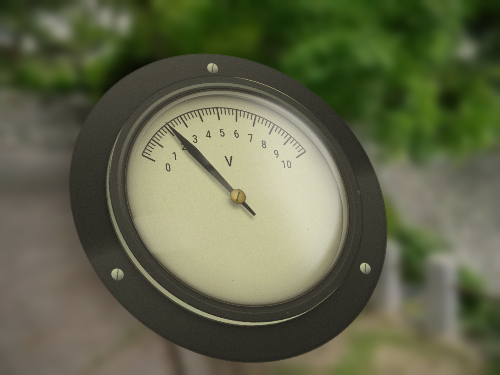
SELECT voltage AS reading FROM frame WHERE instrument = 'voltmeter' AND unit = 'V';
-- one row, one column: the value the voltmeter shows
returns 2 V
